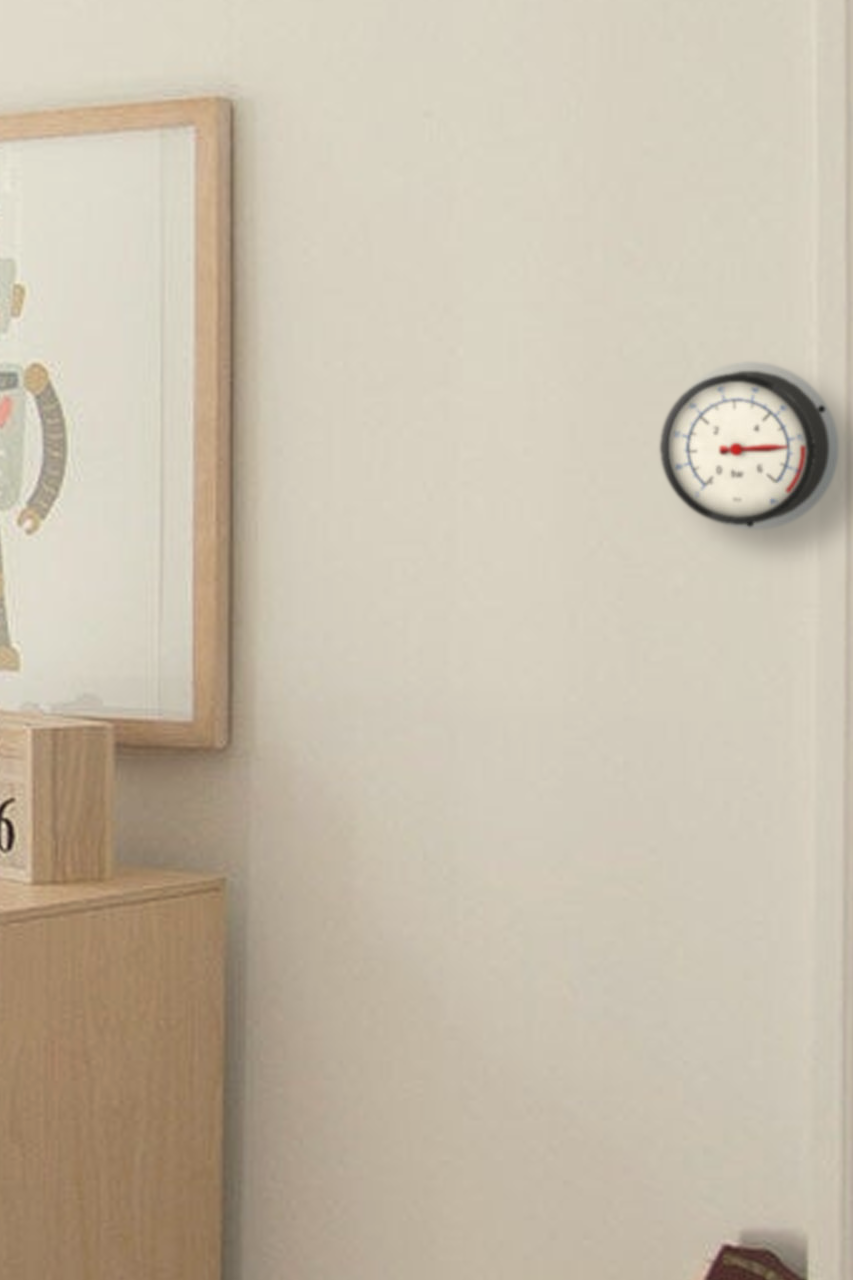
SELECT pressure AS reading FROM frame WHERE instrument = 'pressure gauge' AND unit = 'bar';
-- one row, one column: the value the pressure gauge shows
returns 5 bar
